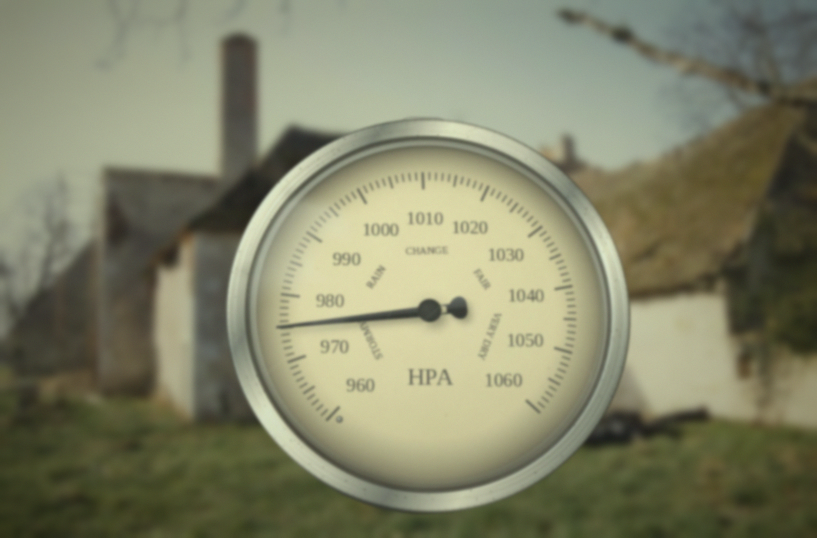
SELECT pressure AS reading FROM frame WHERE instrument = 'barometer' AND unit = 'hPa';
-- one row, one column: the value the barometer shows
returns 975 hPa
